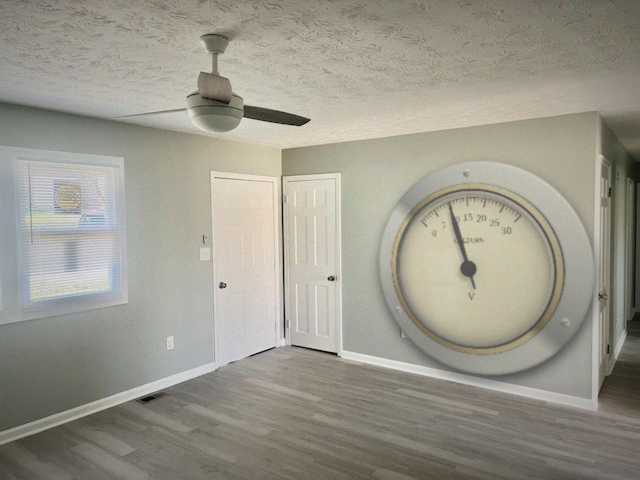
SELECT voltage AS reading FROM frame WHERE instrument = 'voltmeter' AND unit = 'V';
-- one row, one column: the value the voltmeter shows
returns 10 V
